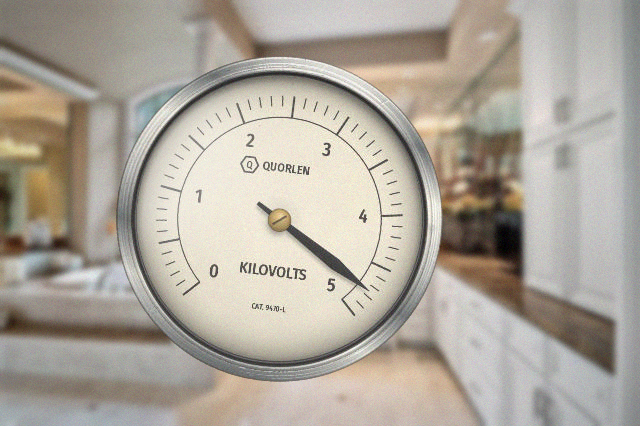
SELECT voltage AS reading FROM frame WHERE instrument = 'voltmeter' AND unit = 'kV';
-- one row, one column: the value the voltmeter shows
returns 4.75 kV
